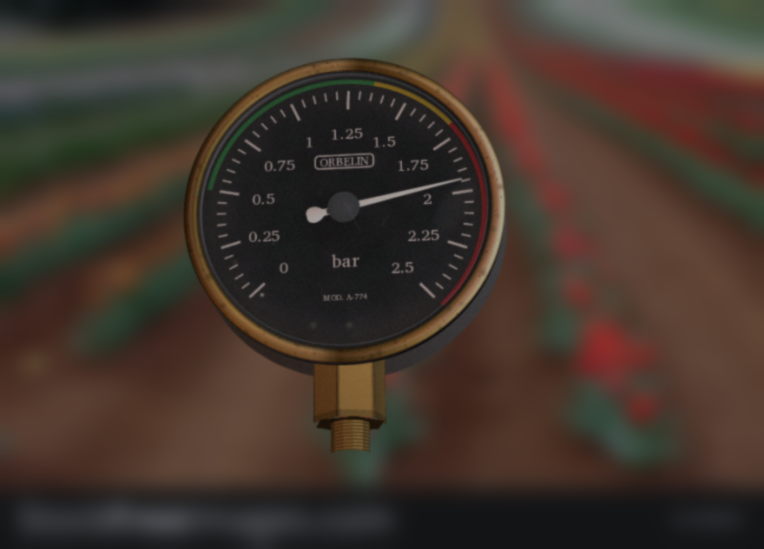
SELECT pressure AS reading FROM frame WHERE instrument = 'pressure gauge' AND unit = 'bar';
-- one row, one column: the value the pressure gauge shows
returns 1.95 bar
